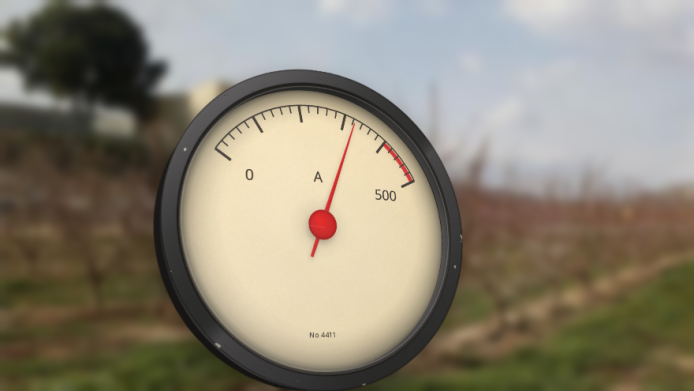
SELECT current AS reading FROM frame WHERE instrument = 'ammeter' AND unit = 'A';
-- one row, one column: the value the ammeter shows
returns 320 A
